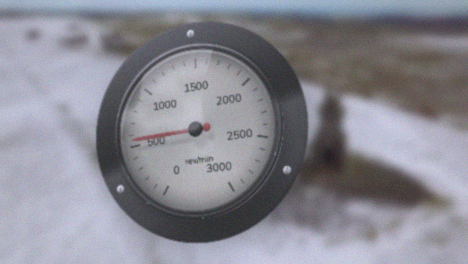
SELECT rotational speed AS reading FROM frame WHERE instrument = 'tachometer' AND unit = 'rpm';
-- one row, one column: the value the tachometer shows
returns 550 rpm
